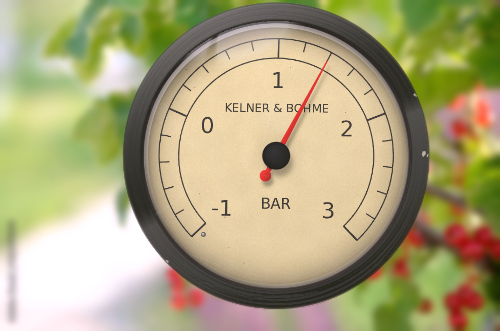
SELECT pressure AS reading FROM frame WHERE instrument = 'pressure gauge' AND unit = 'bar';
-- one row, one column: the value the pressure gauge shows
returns 1.4 bar
